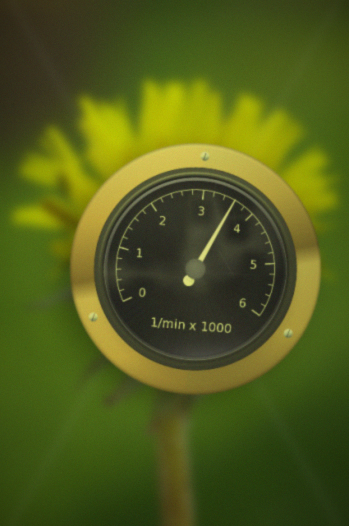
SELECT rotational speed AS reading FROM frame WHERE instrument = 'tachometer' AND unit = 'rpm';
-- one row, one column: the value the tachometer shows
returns 3600 rpm
